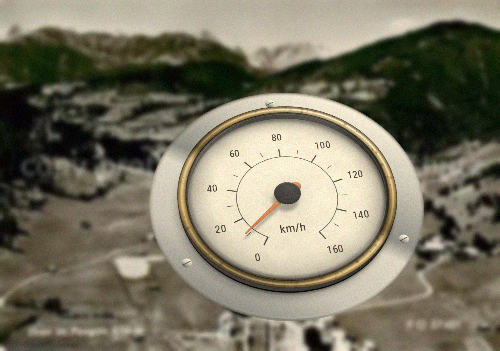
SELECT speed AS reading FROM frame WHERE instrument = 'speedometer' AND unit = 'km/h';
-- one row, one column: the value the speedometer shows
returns 10 km/h
